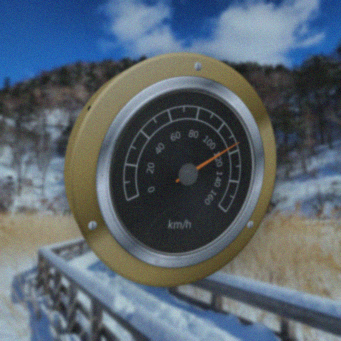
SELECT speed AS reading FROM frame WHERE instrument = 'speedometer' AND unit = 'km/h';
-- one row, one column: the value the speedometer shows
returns 115 km/h
